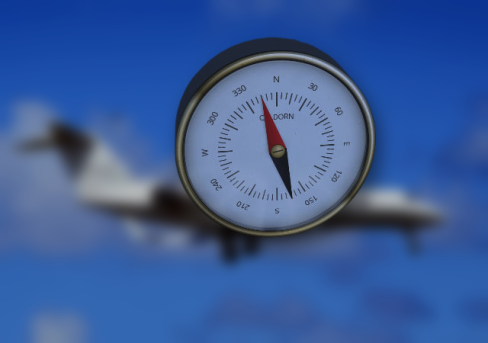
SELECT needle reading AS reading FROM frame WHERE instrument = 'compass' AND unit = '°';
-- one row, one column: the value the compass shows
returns 345 °
